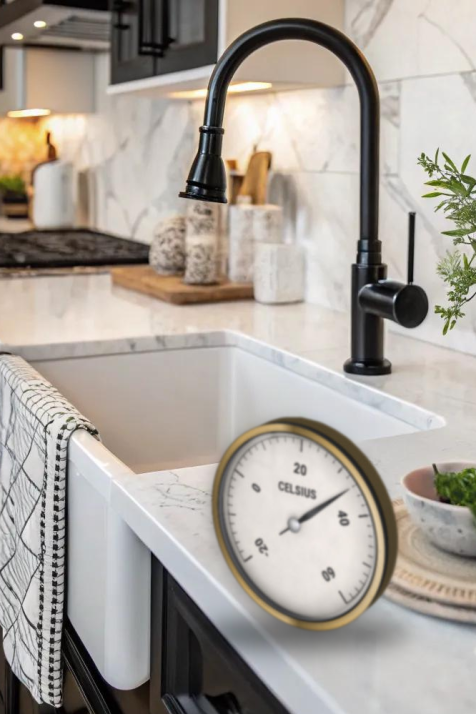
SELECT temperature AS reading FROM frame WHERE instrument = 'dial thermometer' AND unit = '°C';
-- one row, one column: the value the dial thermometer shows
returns 34 °C
